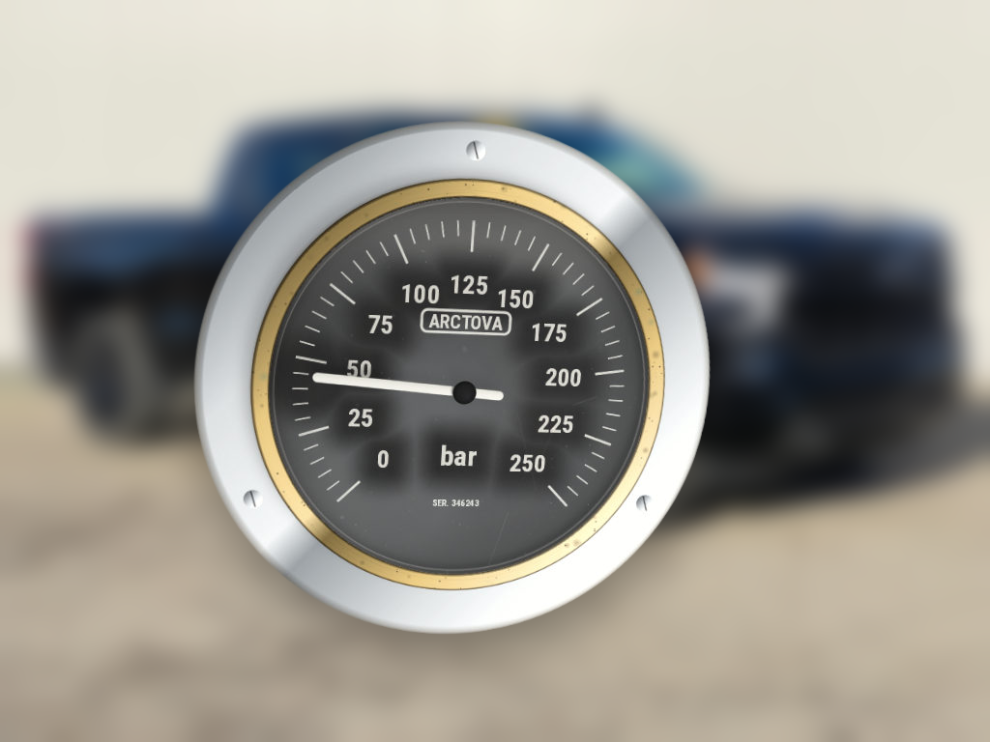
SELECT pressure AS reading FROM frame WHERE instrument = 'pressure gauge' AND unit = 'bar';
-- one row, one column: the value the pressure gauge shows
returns 45 bar
